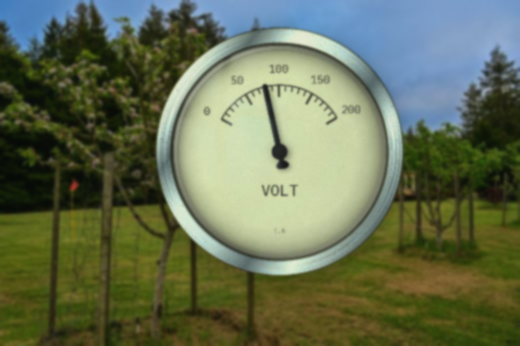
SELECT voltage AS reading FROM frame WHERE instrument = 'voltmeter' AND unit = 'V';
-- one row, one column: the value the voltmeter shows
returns 80 V
